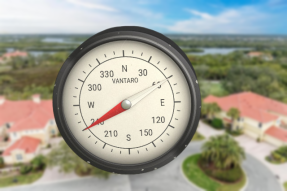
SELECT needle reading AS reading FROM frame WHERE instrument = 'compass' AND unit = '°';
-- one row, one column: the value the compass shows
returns 240 °
